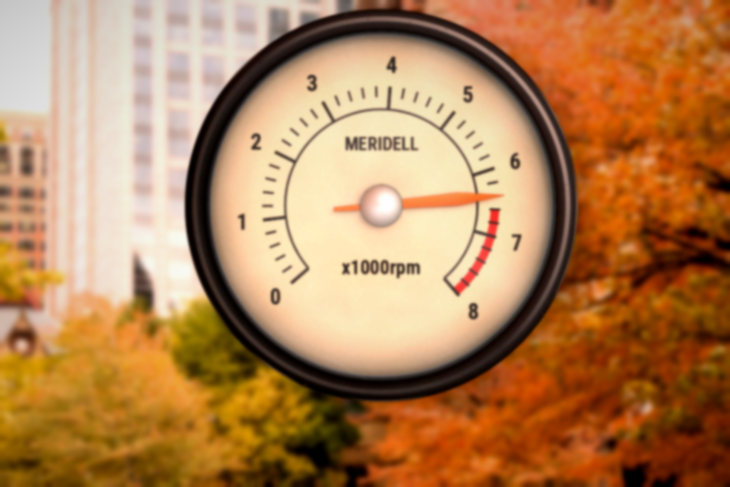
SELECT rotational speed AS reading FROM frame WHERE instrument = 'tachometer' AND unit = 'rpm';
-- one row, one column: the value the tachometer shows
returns 6400 rpm
